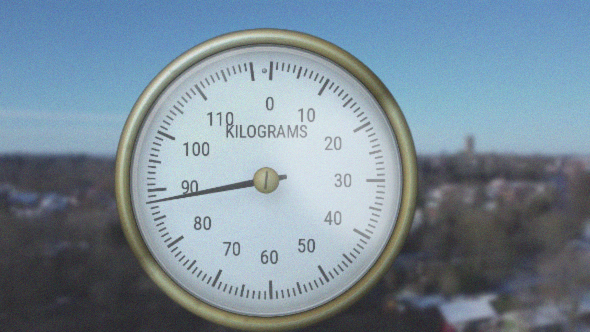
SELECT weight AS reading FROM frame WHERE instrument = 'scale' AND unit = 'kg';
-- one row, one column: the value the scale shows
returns 88 kg
